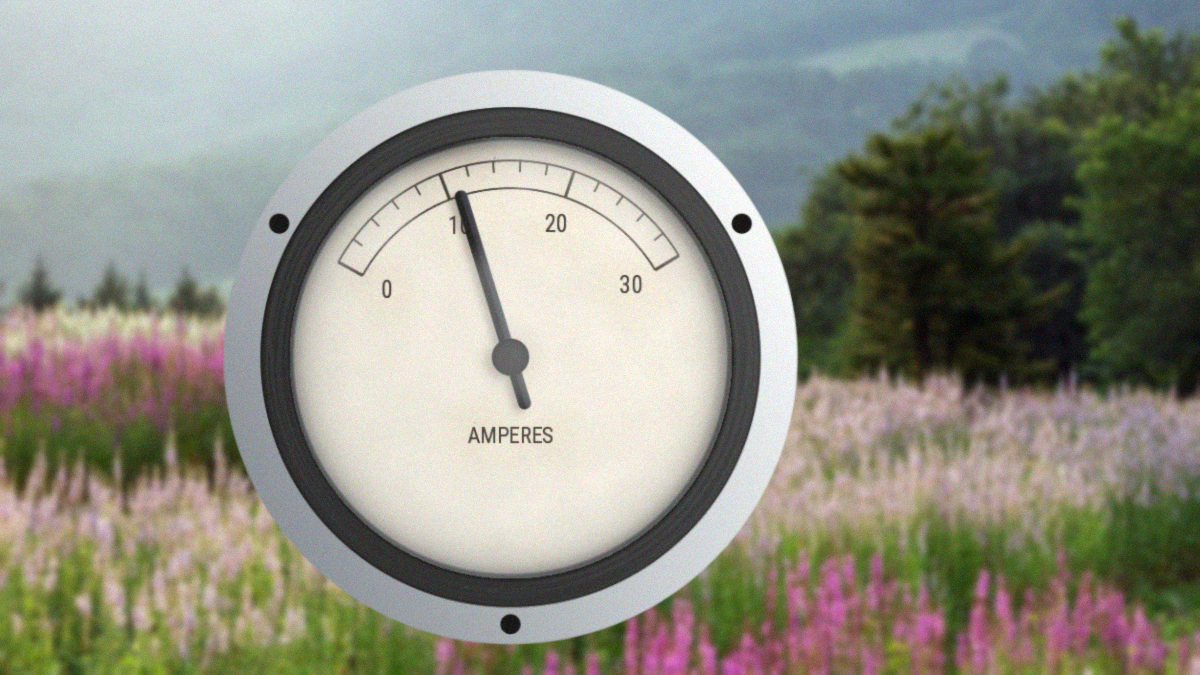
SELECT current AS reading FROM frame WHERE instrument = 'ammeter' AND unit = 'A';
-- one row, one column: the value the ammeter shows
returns 11 A
